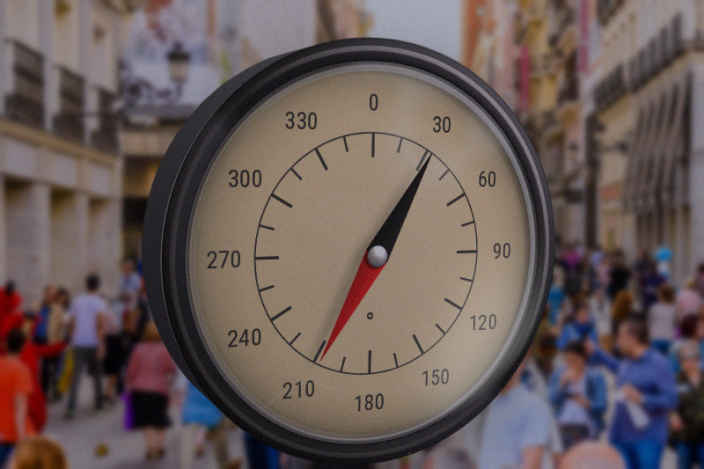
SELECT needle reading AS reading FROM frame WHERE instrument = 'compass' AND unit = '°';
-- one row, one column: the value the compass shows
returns 210 °
